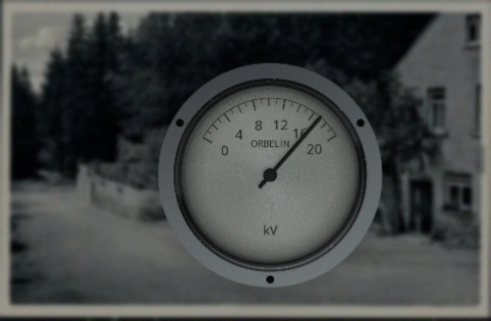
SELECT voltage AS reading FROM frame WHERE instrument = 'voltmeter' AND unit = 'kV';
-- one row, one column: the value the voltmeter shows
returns 17 kV
